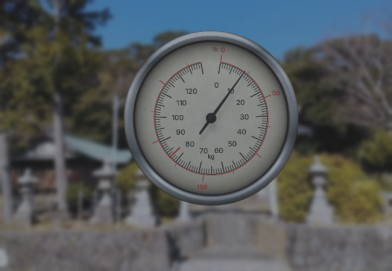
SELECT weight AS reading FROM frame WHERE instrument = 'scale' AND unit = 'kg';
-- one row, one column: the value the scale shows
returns 10 kg
